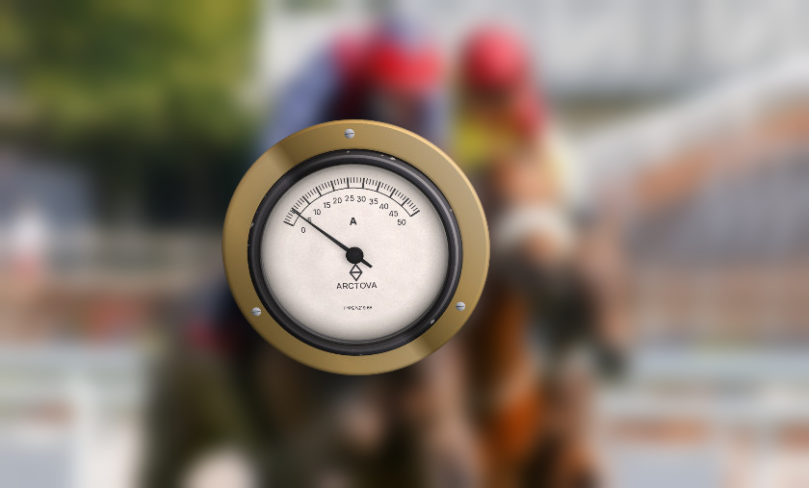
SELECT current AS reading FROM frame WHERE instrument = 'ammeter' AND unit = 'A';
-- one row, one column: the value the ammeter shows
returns 5 A
